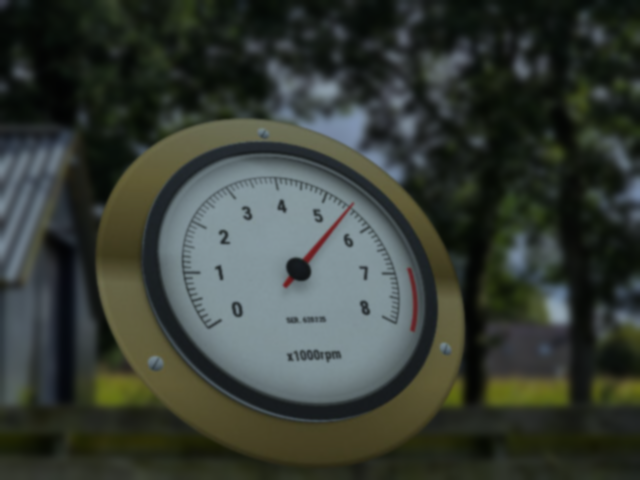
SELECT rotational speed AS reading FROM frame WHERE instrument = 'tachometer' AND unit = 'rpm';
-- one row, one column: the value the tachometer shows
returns 5500 rpm
